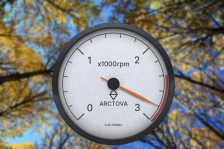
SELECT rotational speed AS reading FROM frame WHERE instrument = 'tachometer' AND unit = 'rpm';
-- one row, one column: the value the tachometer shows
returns 2800 rpm
